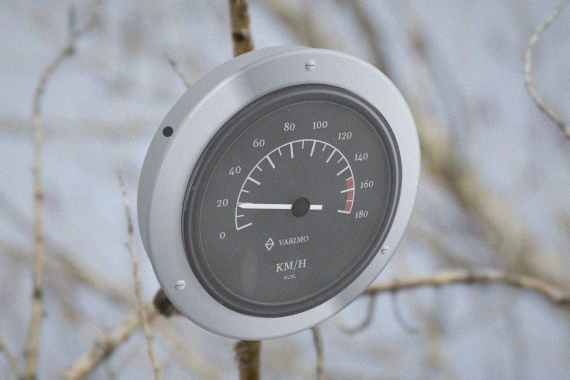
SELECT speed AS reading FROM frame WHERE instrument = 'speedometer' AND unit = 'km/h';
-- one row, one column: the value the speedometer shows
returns 20 km/h
